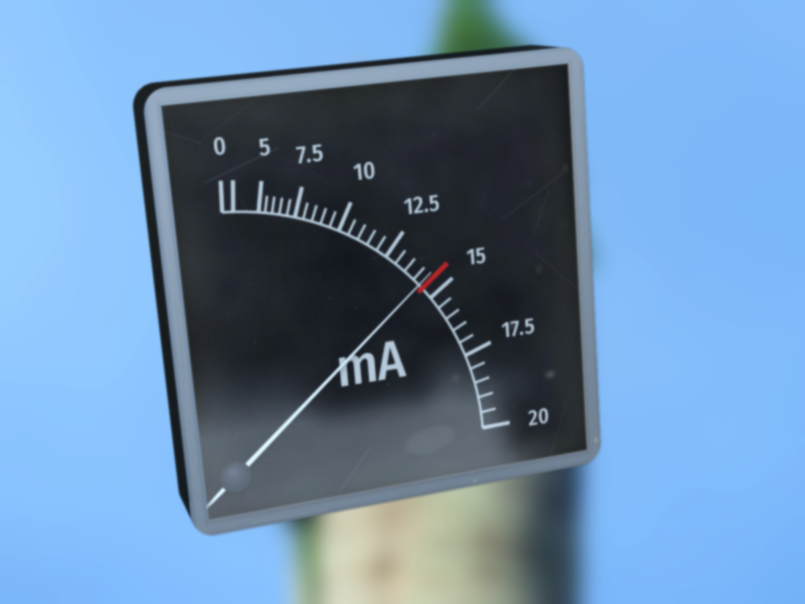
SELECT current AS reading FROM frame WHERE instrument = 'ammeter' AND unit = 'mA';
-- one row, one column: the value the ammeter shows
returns 14.25 mA
